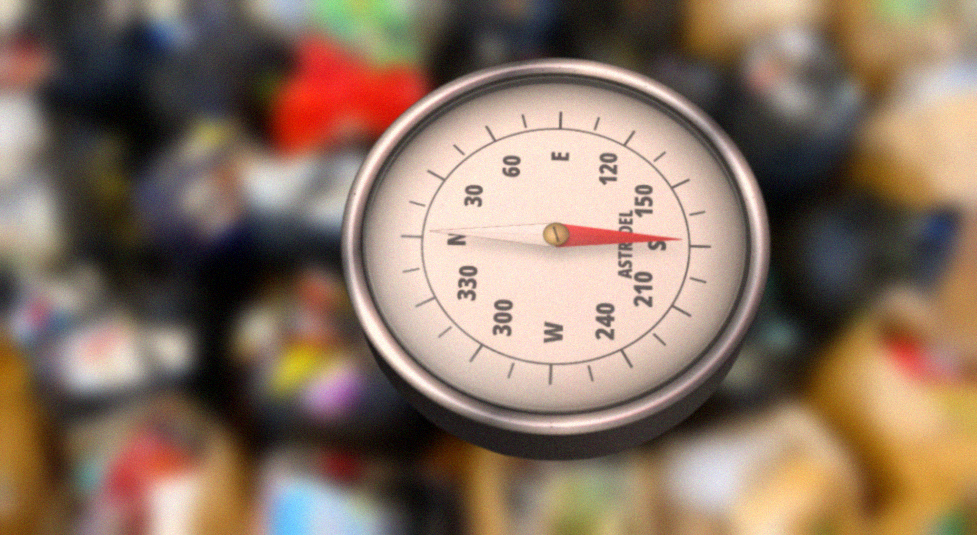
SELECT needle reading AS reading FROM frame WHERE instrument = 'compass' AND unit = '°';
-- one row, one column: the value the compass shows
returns 180 °
